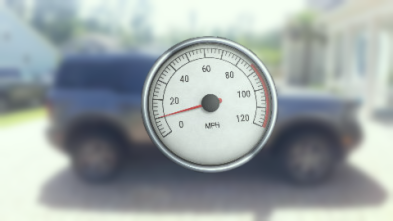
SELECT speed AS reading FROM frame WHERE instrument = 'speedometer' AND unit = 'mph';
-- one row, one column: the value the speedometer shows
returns 10 mph
